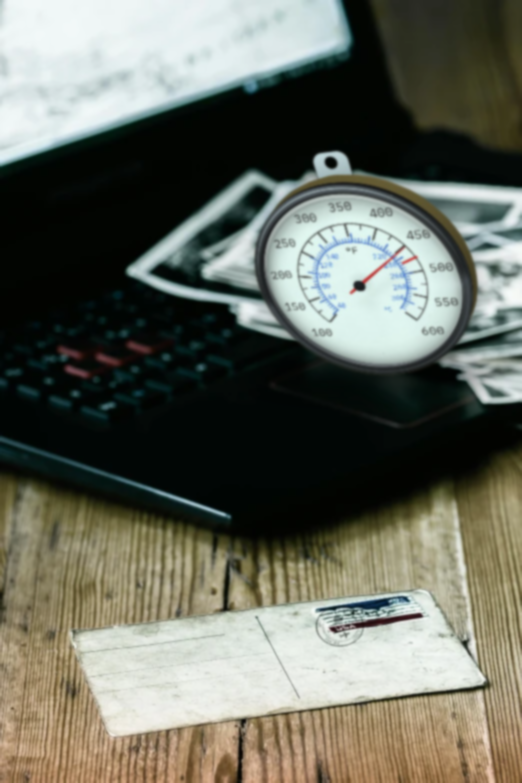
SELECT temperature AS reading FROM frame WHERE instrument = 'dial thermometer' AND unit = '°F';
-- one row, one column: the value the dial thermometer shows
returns 450 °F
